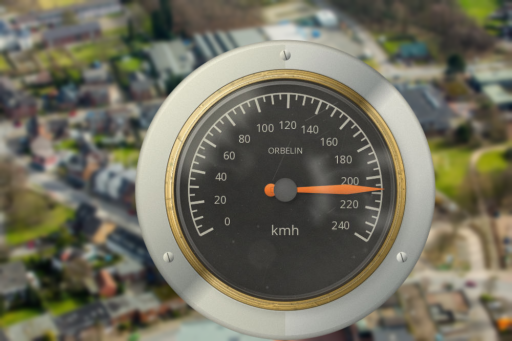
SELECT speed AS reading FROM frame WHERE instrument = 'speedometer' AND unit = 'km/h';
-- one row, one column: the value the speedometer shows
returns 207.5 km/h
